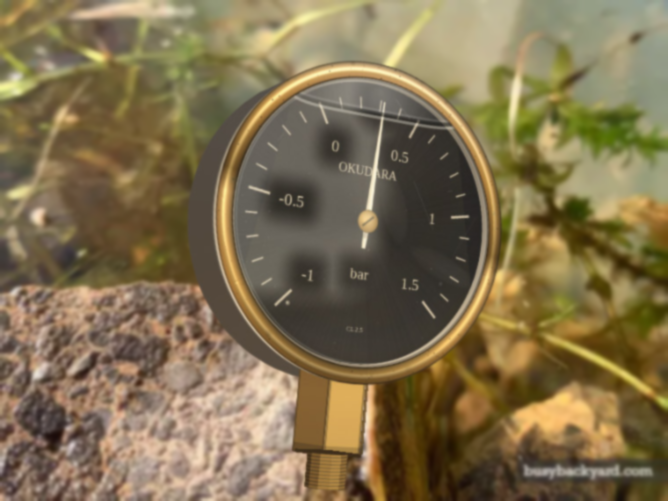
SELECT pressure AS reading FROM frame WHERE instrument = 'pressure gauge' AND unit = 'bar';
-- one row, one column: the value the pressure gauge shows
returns 0.3 bar
